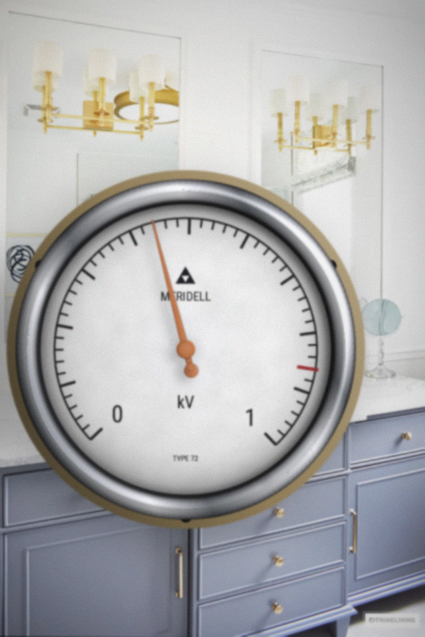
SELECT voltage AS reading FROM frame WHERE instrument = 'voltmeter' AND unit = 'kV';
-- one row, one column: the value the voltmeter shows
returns 0.44 kV
